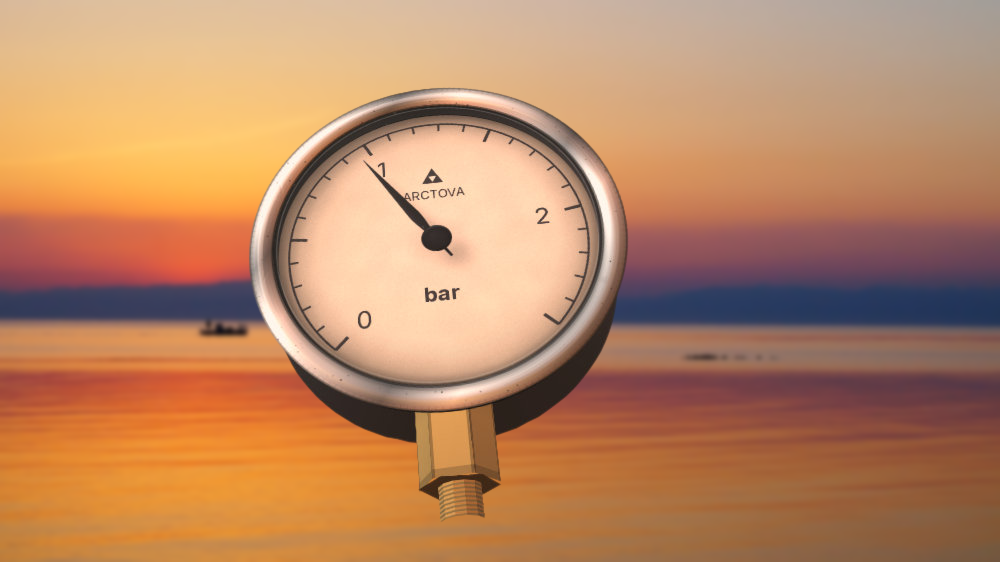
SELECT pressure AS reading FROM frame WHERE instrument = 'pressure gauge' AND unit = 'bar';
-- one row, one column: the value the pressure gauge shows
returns 0.95 bar
